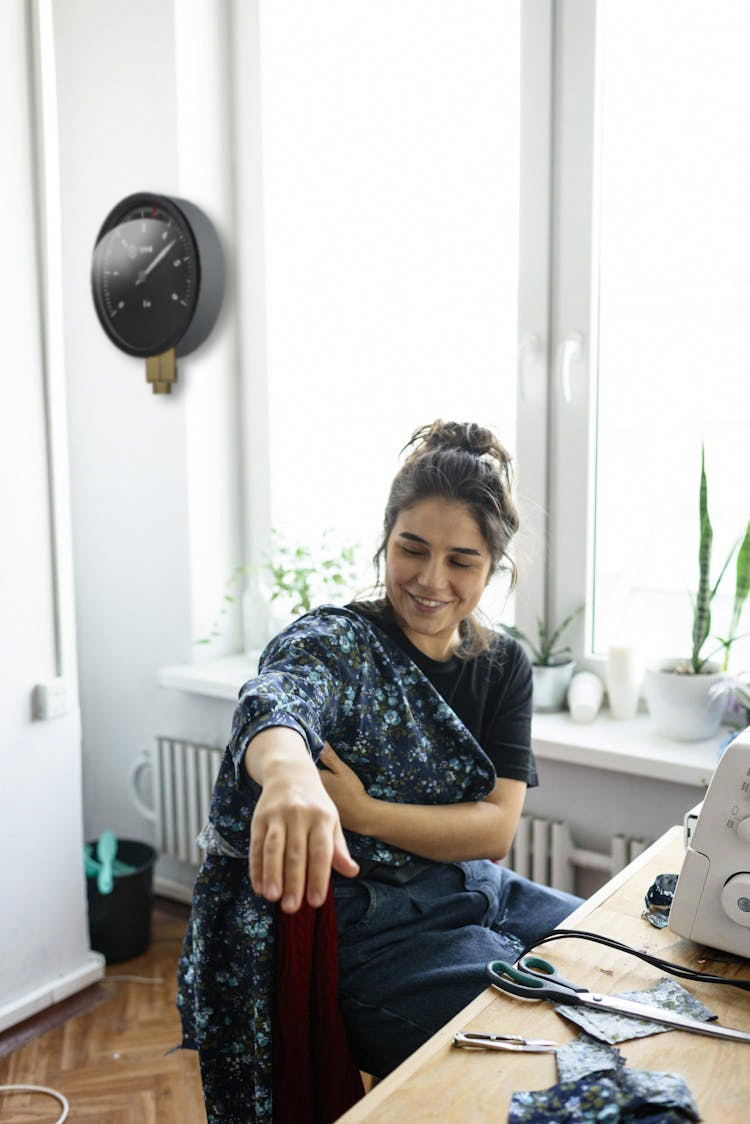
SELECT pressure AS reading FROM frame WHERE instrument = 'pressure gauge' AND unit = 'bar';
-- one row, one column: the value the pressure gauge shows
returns 4.5 bar
